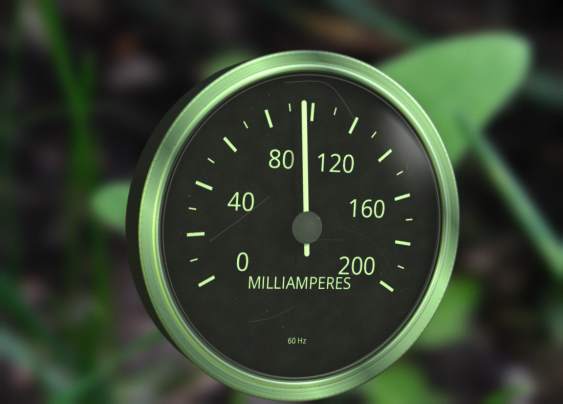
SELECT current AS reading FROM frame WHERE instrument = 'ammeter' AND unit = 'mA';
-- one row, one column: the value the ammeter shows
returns 95 mA
